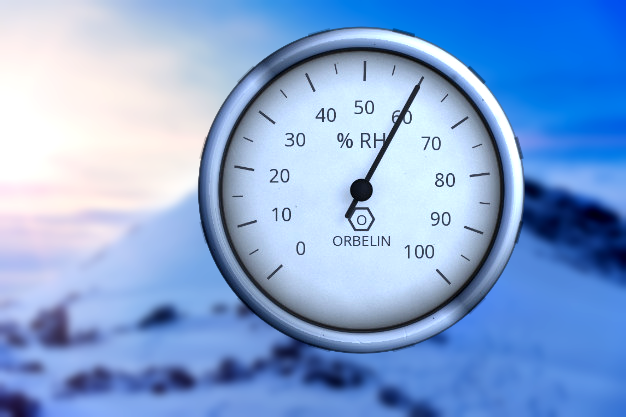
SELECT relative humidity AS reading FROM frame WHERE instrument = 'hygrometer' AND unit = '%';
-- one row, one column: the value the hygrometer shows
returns 60 %
